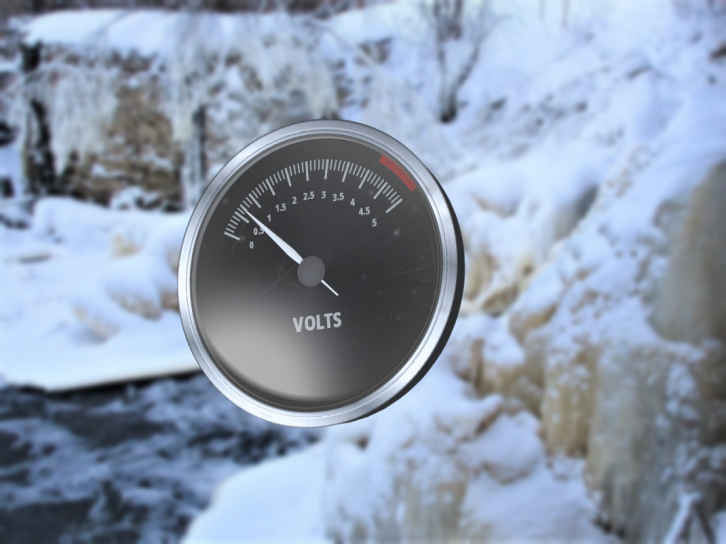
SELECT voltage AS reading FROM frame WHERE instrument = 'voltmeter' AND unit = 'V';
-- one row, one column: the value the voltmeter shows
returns 0.7 V
